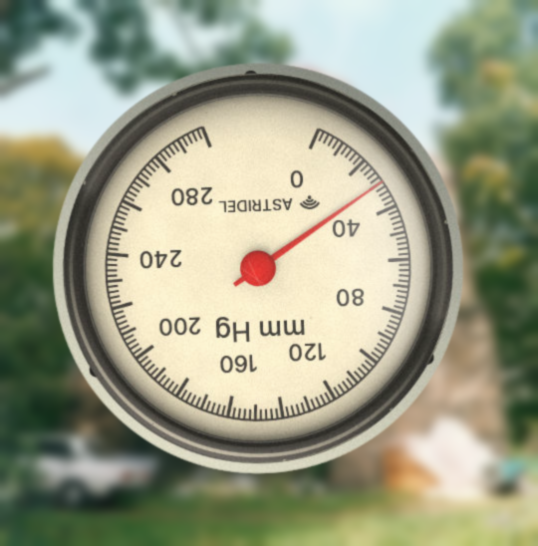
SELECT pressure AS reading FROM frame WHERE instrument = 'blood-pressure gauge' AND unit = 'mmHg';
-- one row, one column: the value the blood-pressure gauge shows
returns 30 mmHg
